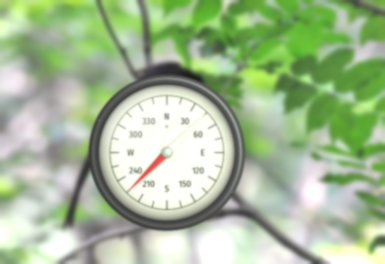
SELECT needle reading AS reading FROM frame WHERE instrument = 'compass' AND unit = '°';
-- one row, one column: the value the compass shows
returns 225 °
